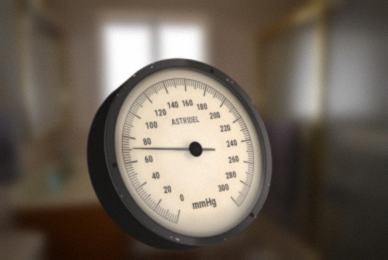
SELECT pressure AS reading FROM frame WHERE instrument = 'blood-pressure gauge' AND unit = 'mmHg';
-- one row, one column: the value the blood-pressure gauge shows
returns 70 mmHg
